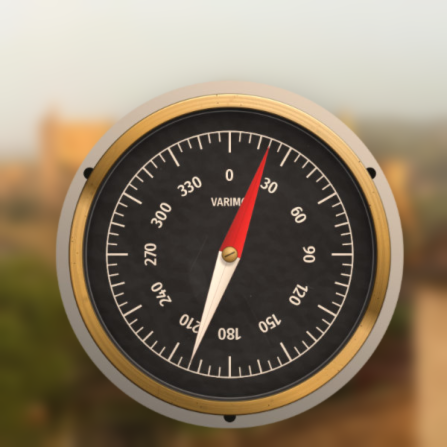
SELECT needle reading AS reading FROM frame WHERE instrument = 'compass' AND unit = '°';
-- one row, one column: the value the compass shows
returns 20 °
